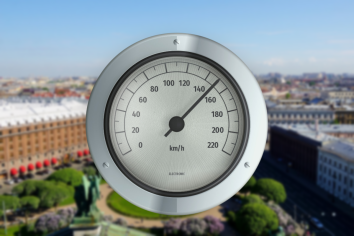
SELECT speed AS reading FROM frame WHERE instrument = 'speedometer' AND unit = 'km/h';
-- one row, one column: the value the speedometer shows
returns 150 km/h
